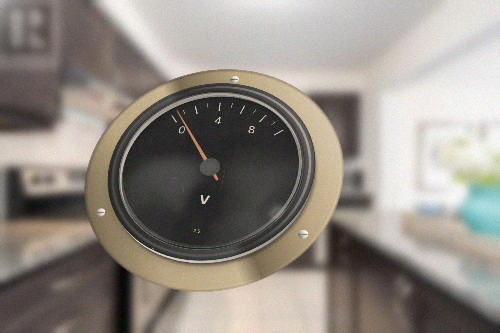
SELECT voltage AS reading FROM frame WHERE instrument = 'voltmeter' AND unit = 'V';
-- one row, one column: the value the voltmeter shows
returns 0.5 V
